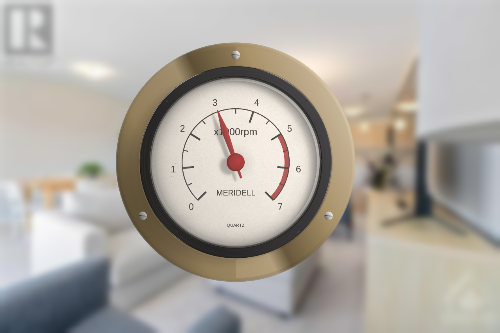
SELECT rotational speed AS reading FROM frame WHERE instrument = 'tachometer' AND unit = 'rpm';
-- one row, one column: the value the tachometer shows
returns 3000 rpm
